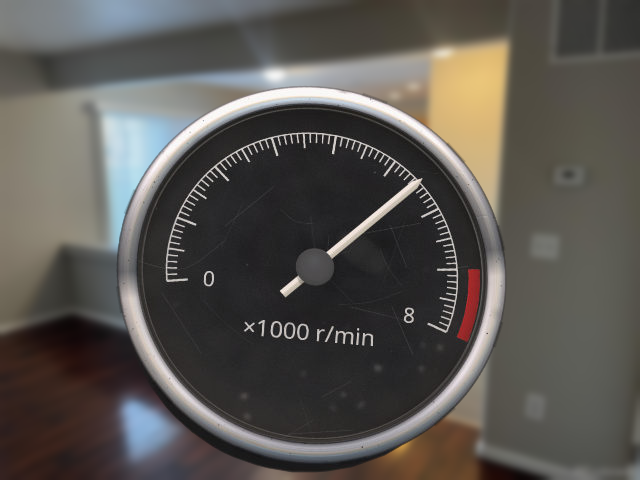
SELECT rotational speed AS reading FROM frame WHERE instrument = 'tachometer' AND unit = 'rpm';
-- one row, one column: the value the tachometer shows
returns 5500 rpm
